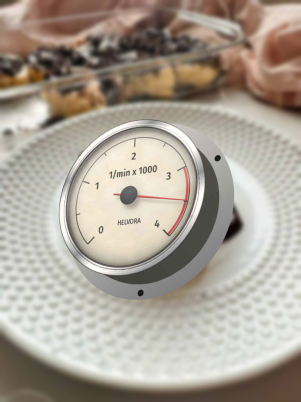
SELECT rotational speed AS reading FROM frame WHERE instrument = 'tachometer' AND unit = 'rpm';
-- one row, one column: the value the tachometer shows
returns 3500 rpm
